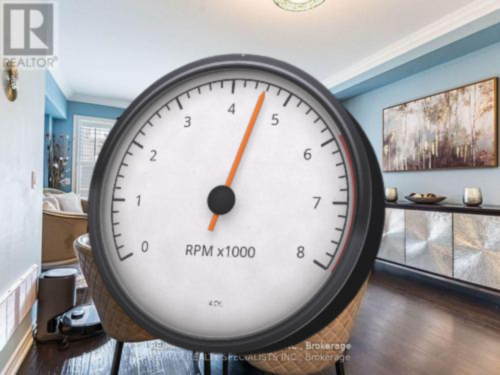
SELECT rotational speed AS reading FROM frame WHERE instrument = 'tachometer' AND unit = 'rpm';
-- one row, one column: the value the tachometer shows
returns 4600 rpm
